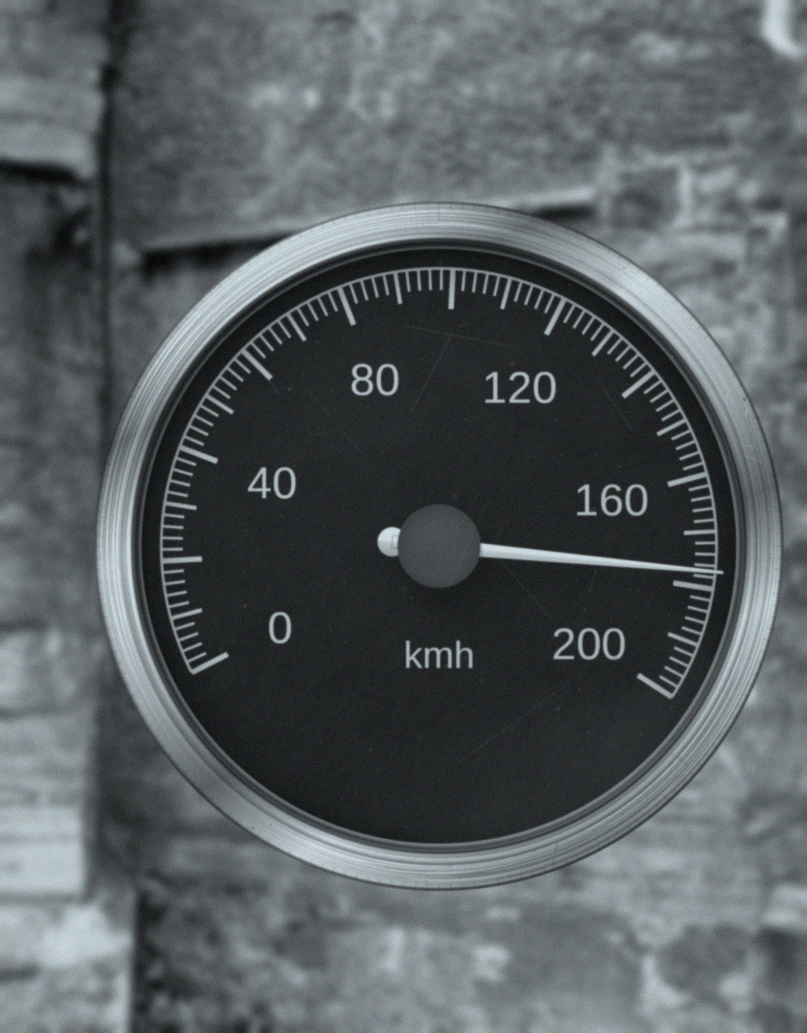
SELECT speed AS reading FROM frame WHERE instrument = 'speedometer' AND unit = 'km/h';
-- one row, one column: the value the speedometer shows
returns 177 km/h
